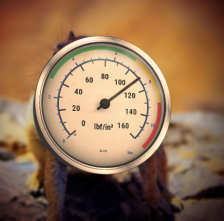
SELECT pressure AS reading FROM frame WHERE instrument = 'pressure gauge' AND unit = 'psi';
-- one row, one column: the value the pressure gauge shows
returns 110 psi
